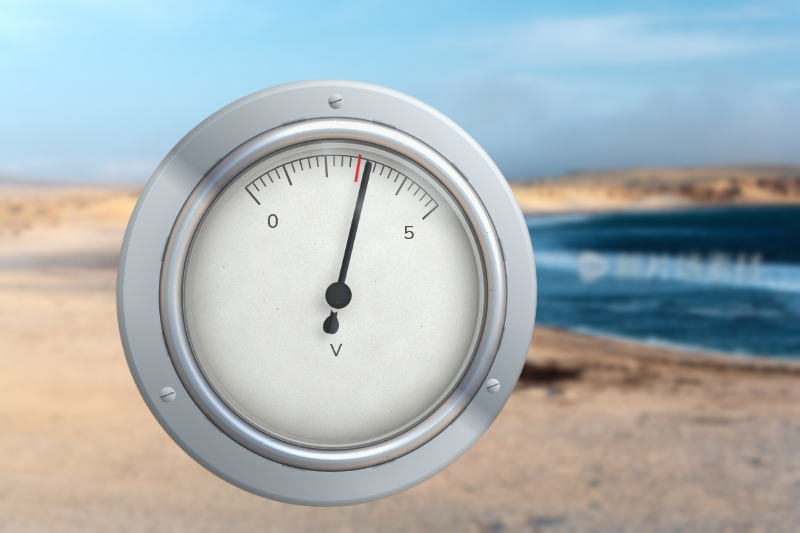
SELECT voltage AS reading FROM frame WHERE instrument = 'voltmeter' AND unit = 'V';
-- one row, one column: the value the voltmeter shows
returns 3 V
